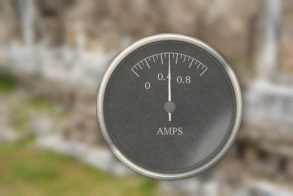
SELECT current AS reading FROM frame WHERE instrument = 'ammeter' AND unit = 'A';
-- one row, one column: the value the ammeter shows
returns 0.5 A
